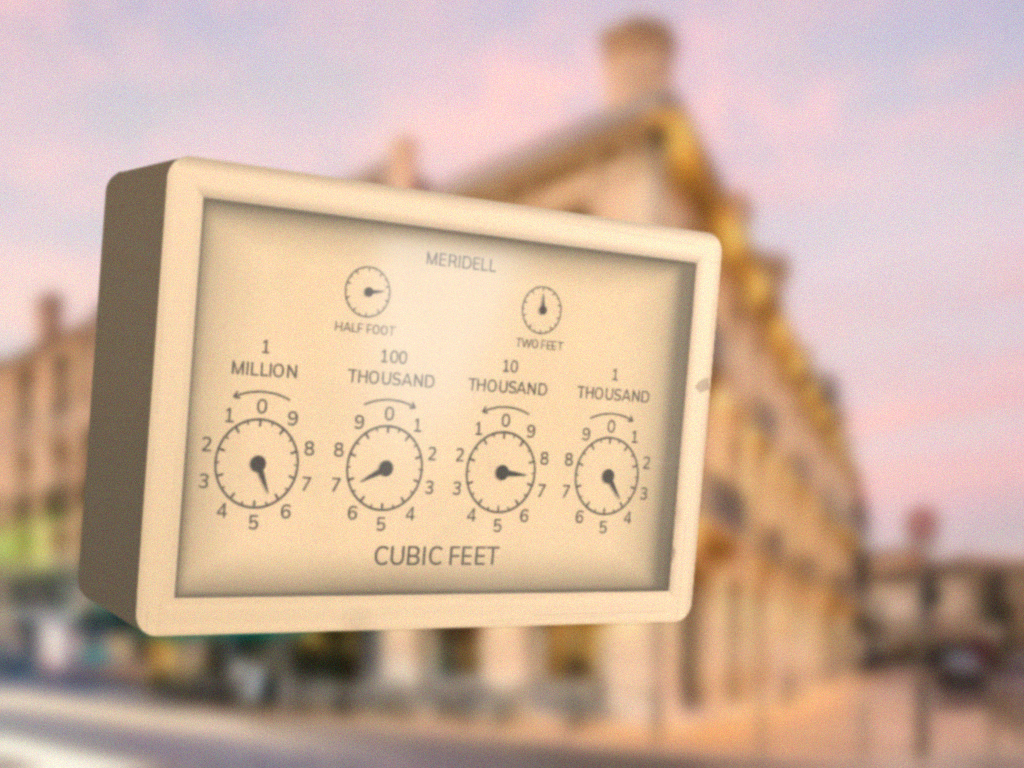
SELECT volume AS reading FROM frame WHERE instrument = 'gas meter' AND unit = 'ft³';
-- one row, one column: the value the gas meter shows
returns 567400 ft³
